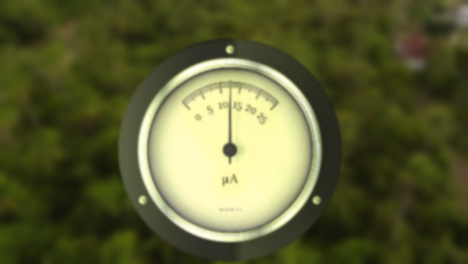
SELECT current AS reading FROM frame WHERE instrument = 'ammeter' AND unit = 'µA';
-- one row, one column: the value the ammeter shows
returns 12.5 µA
